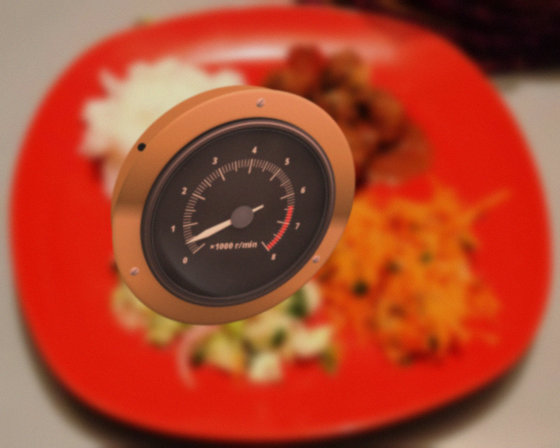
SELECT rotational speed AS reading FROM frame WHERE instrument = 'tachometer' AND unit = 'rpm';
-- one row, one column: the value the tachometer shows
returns 500 rpm
